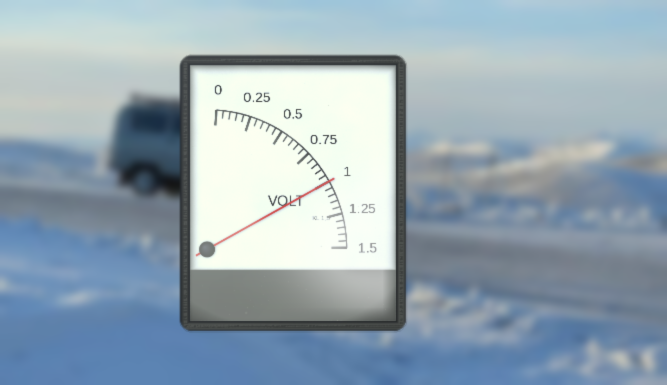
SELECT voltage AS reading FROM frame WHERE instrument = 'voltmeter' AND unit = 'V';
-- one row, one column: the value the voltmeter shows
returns 1 V
